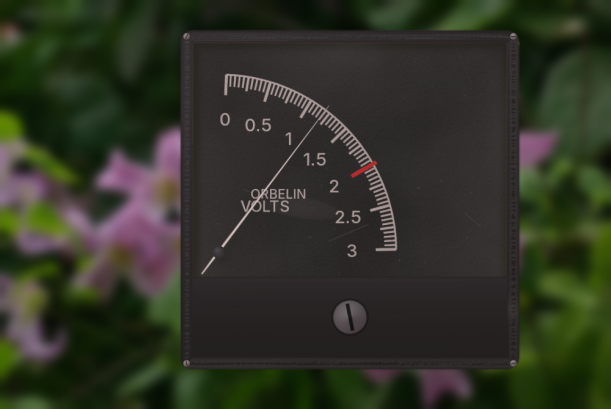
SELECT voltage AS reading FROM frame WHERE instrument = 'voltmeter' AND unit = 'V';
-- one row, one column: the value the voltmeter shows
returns 1.2 V
